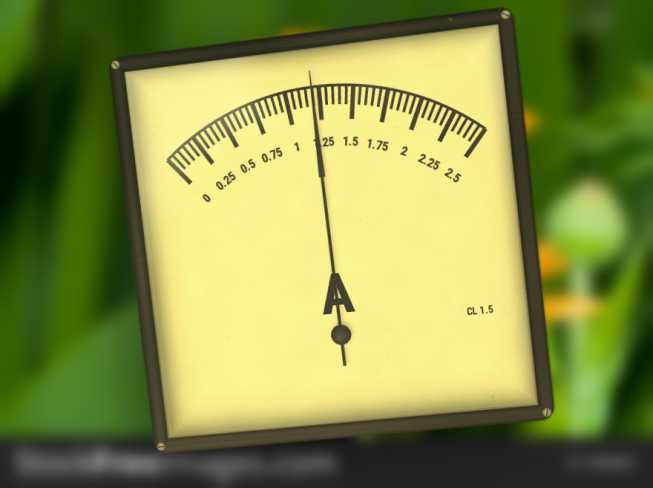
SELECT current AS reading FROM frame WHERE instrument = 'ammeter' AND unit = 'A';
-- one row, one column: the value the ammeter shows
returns 1.2 A
